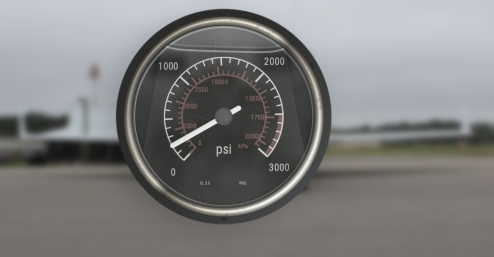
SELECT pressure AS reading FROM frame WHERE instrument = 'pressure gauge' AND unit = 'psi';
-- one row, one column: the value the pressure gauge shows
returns 200 psi
